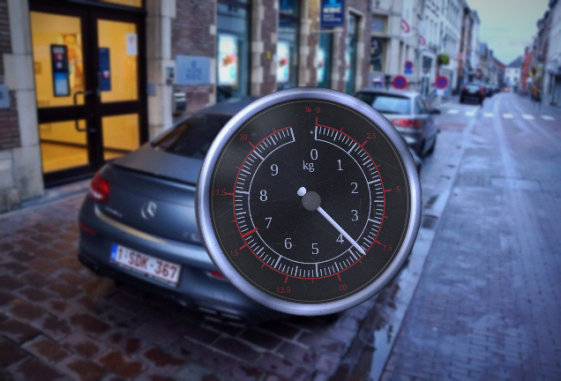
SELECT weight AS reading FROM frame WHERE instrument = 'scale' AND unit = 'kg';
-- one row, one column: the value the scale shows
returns 3.8 kg
